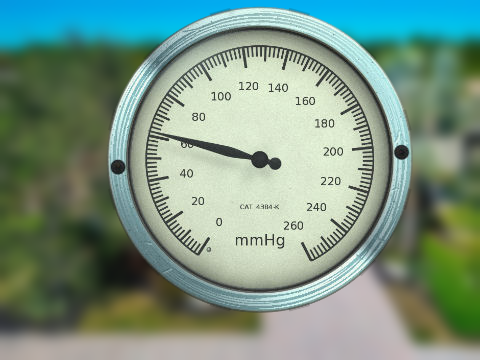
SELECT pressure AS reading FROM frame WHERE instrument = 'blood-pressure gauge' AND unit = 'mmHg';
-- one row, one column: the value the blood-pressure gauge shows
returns 62 mmHg
